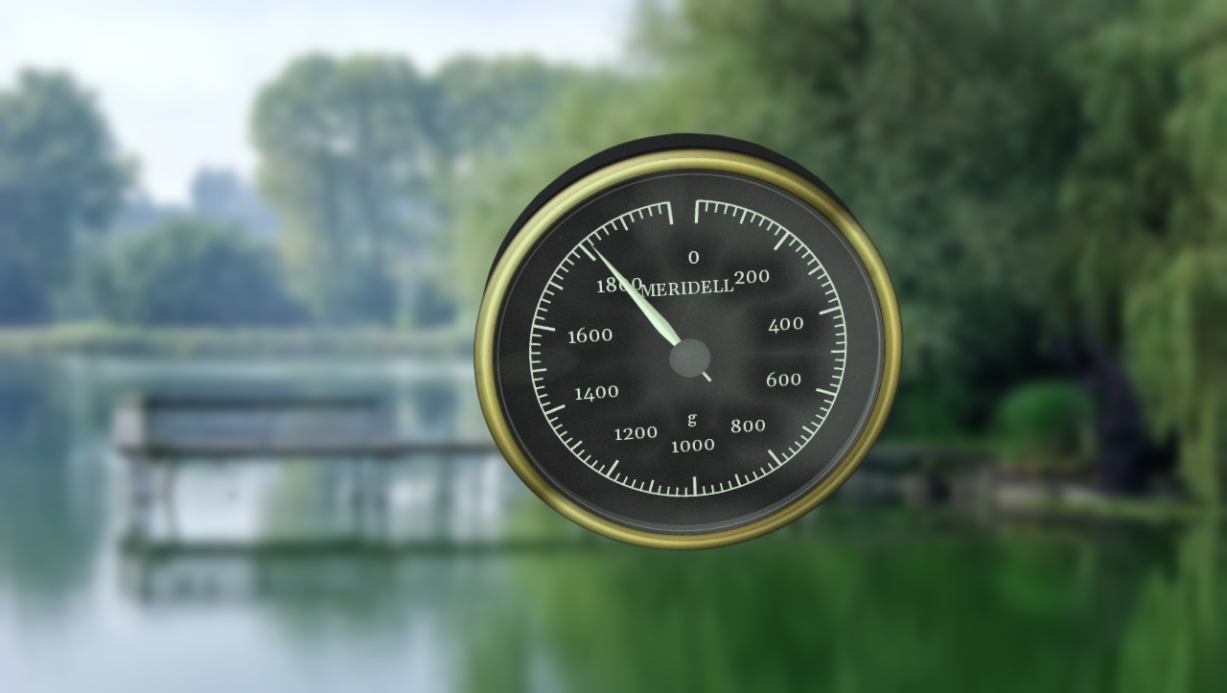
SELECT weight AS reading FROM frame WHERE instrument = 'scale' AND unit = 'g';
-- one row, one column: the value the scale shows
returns 1820 g
